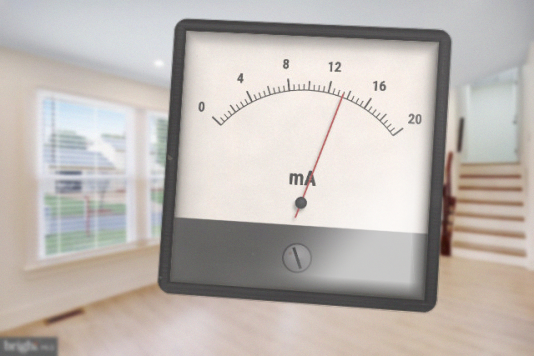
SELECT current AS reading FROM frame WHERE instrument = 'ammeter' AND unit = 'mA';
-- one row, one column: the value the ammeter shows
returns 13.5 mA
